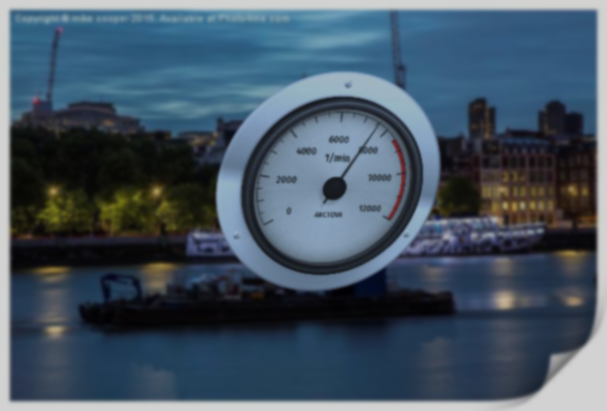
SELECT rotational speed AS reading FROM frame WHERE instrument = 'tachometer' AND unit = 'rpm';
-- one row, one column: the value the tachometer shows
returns 7500 rpm
